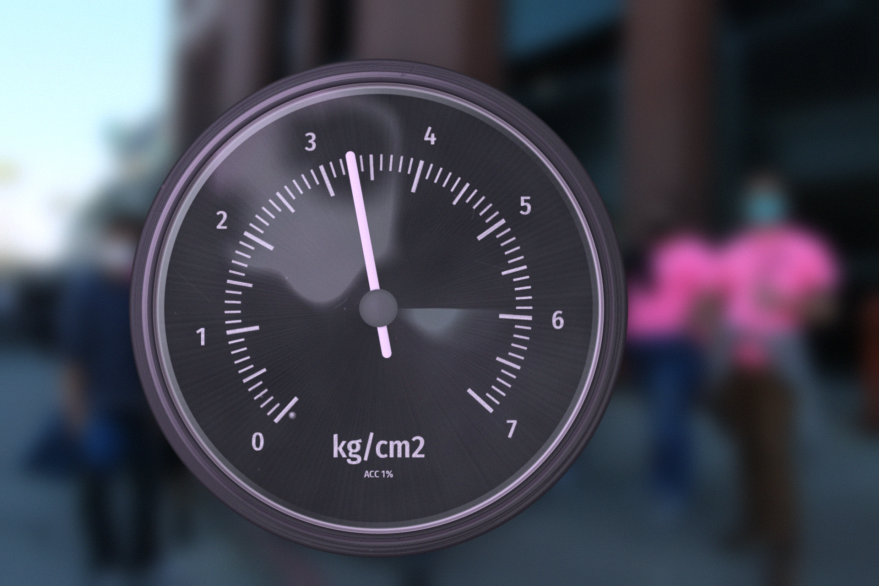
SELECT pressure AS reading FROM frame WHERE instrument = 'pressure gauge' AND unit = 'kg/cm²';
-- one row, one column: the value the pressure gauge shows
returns 3.3 kg/cm²
